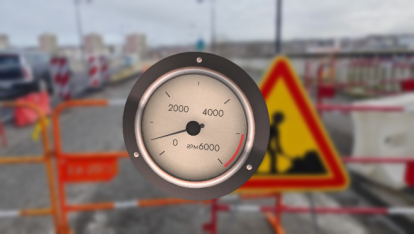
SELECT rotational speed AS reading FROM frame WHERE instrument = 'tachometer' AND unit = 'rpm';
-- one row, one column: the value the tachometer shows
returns 500 rpm
